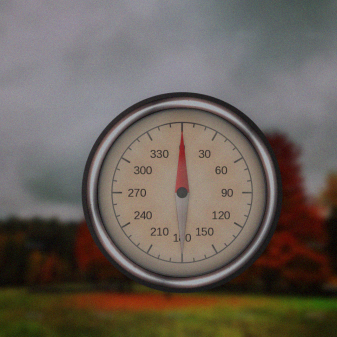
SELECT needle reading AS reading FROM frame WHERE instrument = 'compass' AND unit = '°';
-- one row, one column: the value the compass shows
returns 0 °
